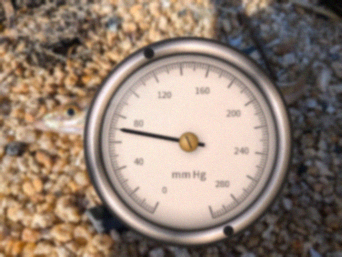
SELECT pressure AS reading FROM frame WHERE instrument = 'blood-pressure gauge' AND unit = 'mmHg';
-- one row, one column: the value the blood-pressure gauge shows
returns 70 mmHg
